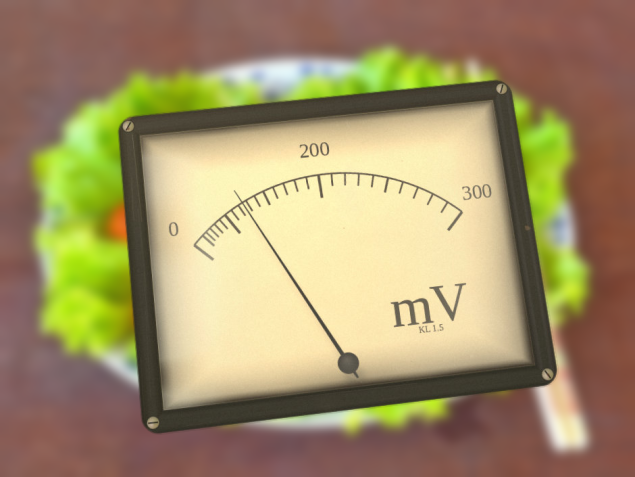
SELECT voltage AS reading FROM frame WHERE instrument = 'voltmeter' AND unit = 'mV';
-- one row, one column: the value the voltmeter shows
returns 125 mV
